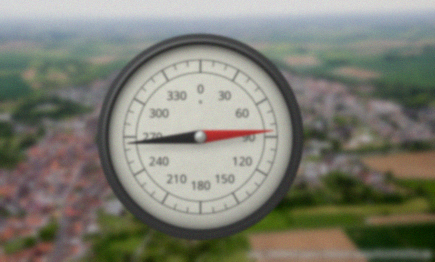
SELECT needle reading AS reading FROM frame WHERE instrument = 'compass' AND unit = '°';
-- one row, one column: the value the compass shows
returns 85 °
